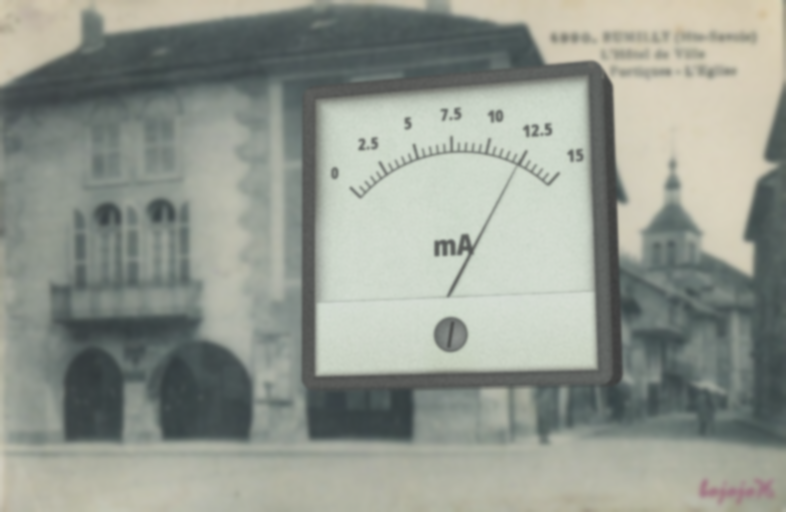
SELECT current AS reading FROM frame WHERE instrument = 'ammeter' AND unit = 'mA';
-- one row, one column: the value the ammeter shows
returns 12.5 mA
